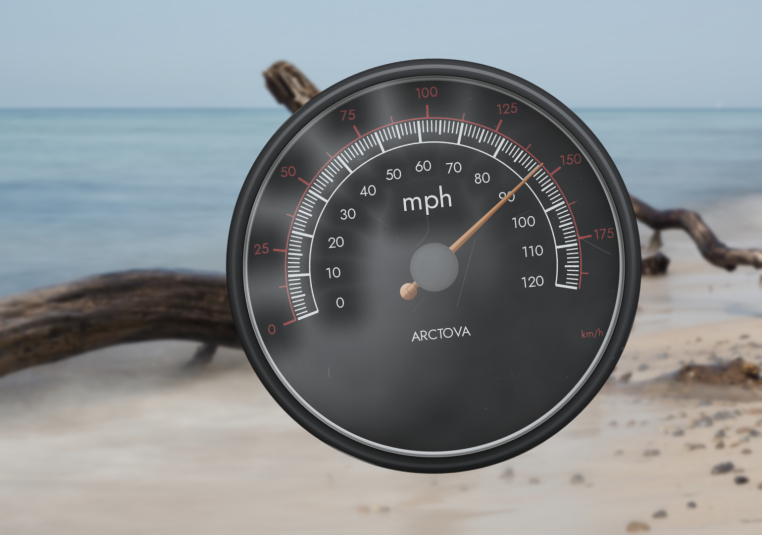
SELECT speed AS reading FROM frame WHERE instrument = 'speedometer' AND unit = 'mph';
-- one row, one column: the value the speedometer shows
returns 90 mph
